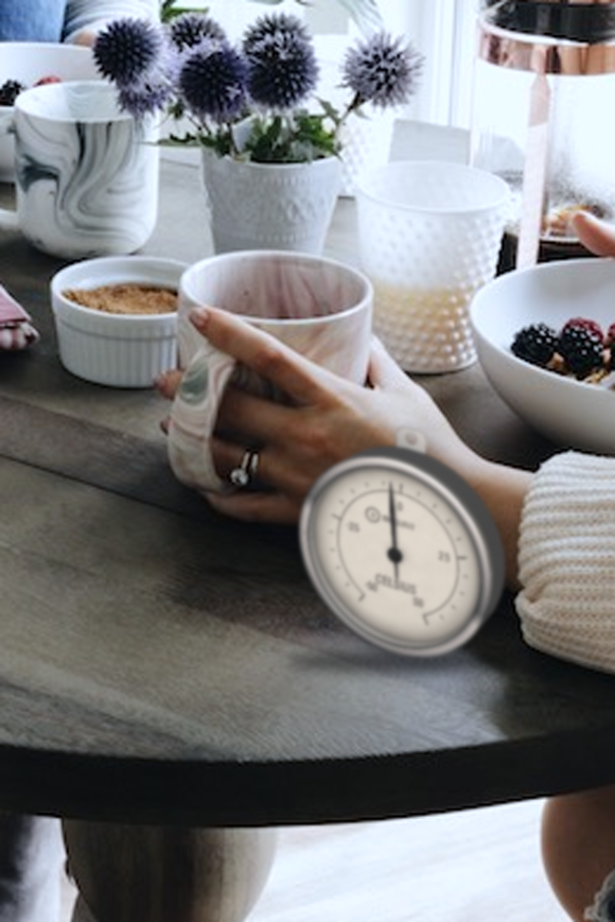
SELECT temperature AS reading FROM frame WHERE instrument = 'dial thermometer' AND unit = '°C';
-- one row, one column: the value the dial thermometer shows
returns -2.5 °C
